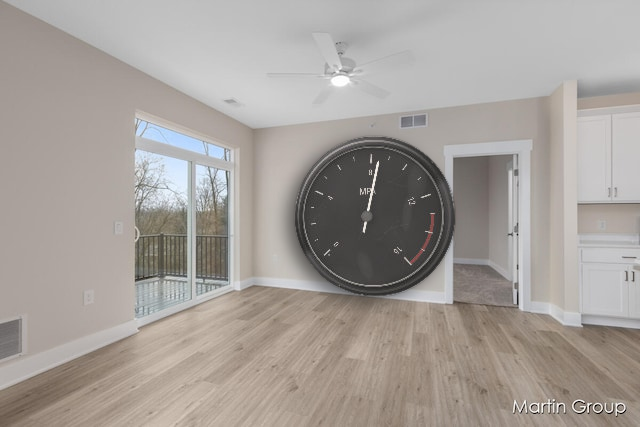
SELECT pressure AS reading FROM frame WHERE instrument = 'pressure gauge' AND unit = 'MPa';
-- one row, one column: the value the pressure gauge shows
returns 8.5 MPa
